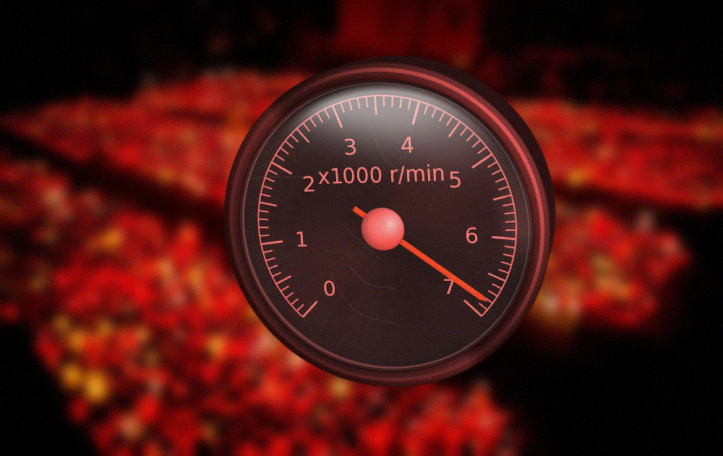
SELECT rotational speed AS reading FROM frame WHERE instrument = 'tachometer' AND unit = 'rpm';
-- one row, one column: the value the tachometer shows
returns 6800 rpm
